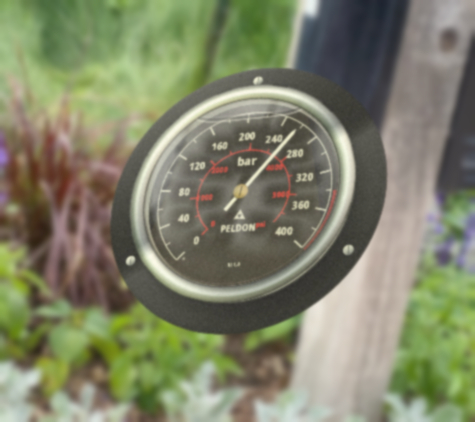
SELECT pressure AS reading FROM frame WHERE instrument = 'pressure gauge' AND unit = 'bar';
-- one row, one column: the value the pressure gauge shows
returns 260 bar
